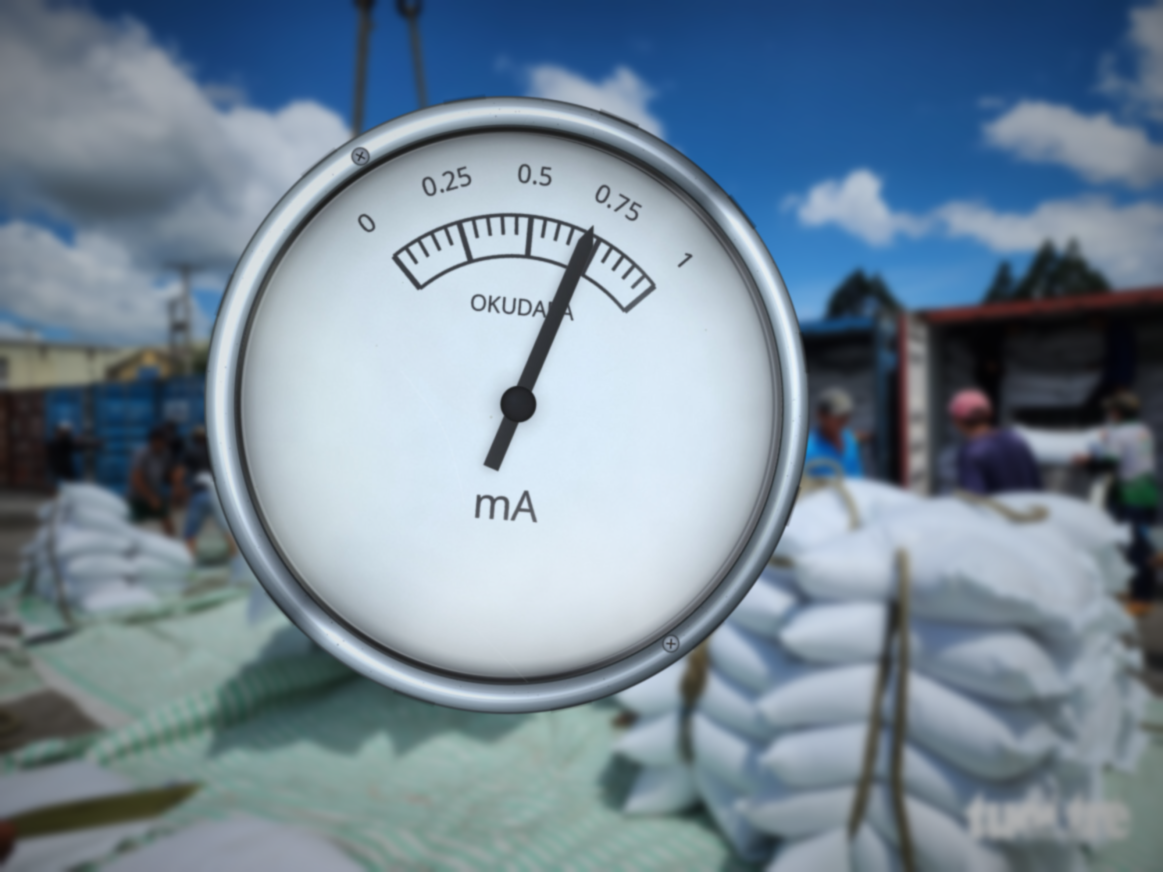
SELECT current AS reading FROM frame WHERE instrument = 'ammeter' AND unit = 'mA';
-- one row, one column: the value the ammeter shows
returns 0.7 mA
